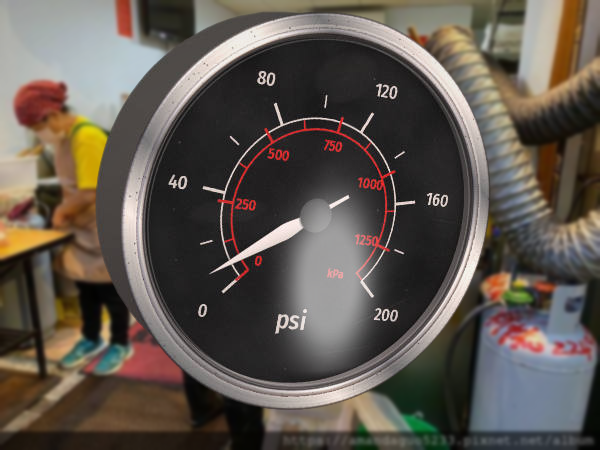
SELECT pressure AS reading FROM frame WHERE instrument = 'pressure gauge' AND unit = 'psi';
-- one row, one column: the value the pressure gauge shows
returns 10 psi
